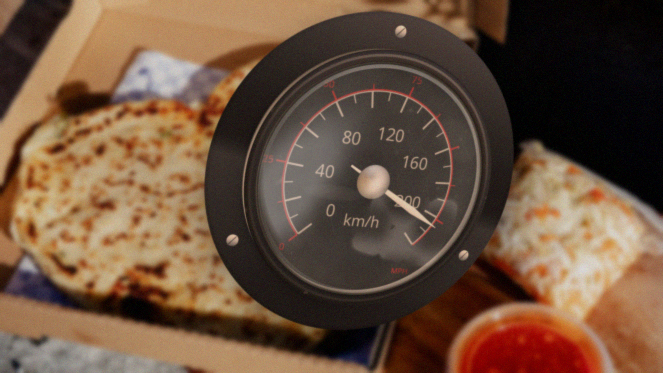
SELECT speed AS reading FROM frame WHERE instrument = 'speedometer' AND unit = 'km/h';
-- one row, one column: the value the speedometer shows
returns 205 km/h
